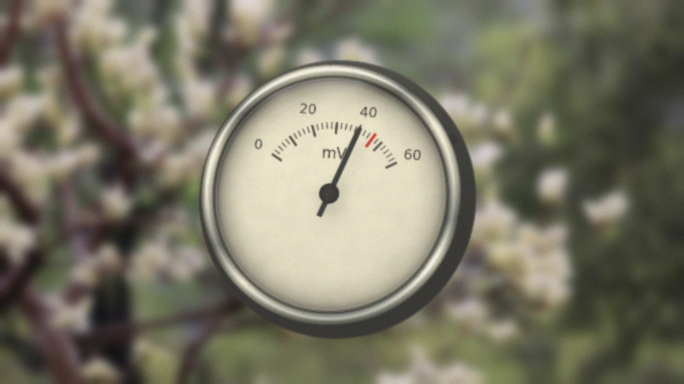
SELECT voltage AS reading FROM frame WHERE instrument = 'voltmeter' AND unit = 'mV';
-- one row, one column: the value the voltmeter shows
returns 40 mV
